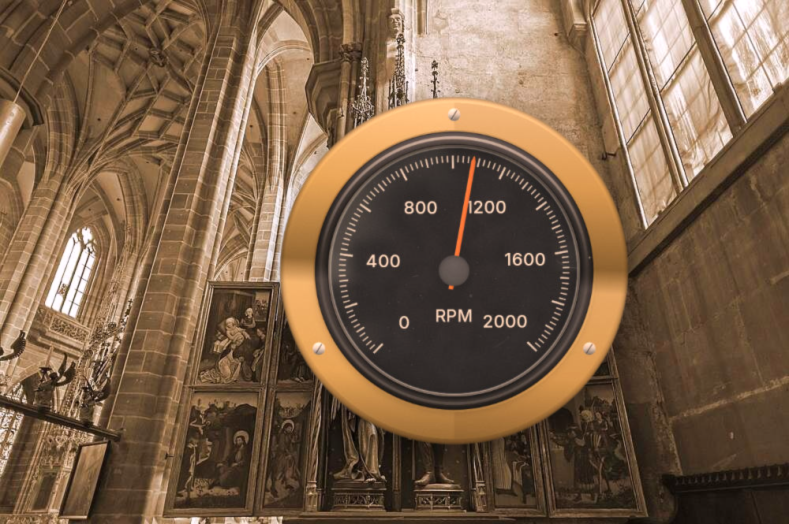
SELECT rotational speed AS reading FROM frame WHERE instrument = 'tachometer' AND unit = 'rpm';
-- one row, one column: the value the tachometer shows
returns 1080 rpm
